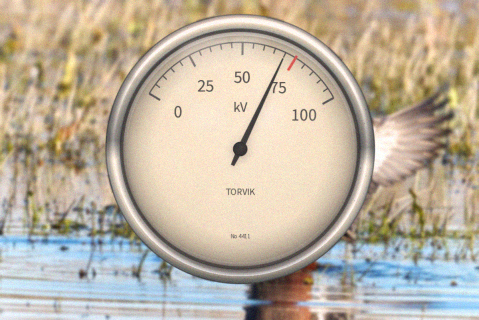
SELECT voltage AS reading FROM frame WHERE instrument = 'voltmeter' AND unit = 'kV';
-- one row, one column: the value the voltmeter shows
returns 70 kV
